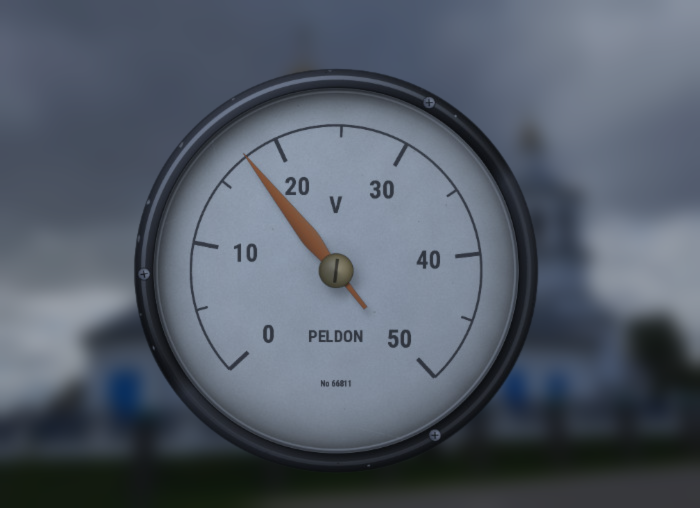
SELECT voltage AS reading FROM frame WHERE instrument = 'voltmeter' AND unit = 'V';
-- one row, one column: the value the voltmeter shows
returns 17.5 V
